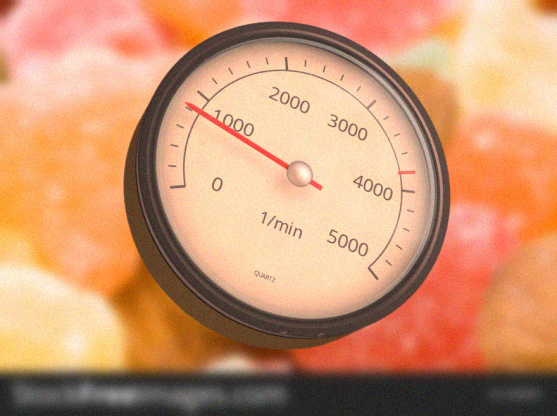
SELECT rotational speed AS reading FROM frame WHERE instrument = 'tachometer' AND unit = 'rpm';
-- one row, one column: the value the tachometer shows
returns 800 rpm
